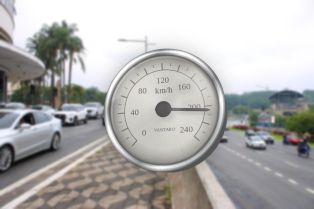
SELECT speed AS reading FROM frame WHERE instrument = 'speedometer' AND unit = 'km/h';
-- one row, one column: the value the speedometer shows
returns 205 km/h
